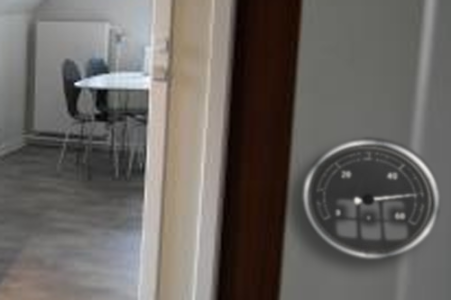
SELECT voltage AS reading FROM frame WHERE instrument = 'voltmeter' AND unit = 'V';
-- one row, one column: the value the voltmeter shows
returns 50 V
